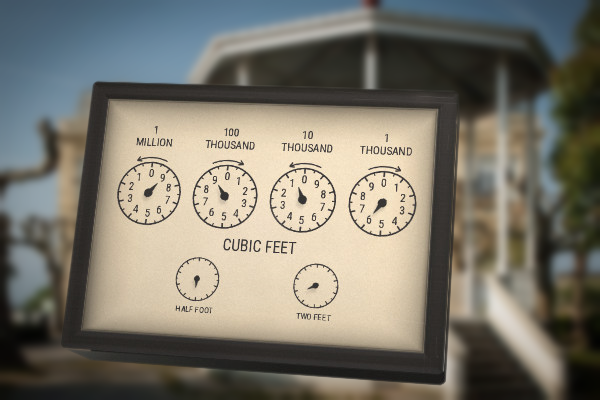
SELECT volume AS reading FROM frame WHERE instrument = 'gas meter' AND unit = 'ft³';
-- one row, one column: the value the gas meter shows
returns 890600 ft³
